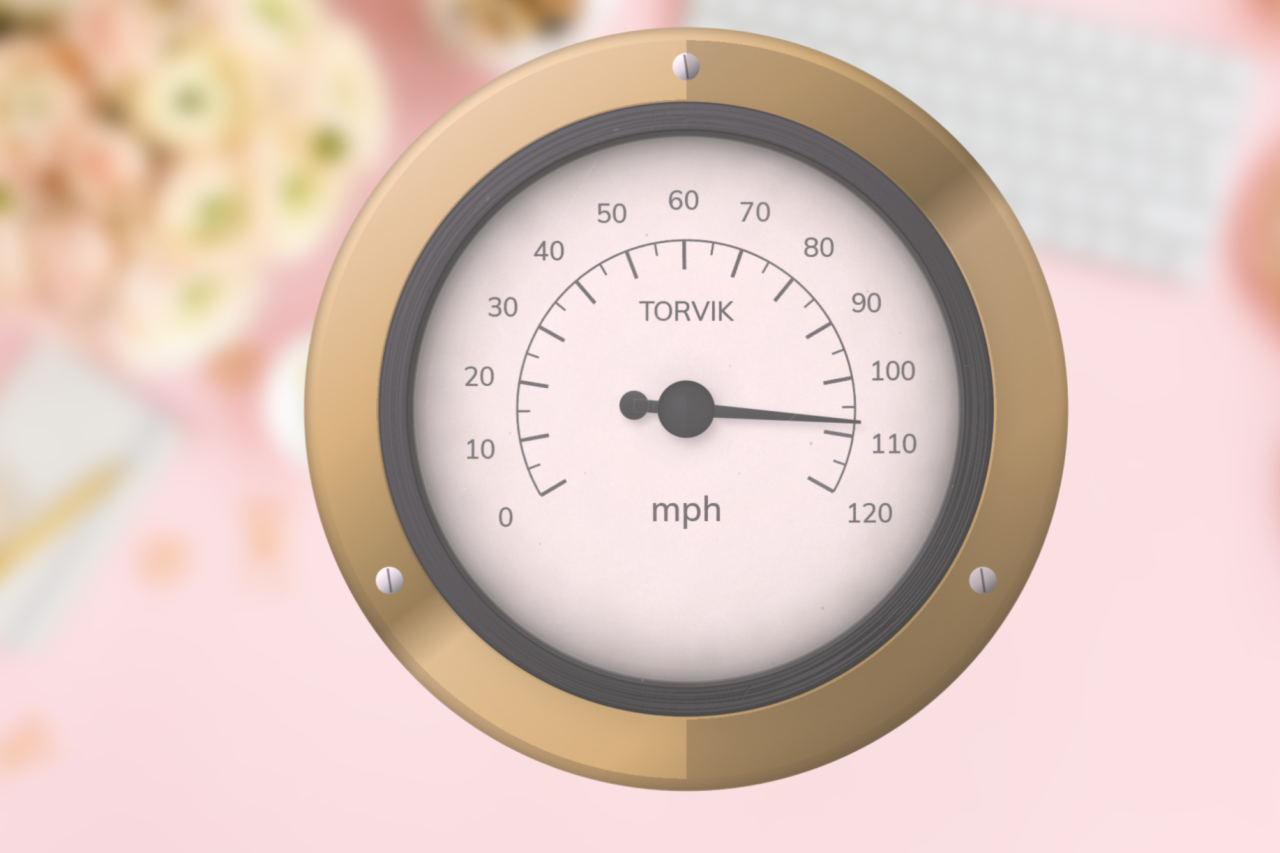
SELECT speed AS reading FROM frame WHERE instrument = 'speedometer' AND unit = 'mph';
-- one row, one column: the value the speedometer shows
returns 107.5 mph
